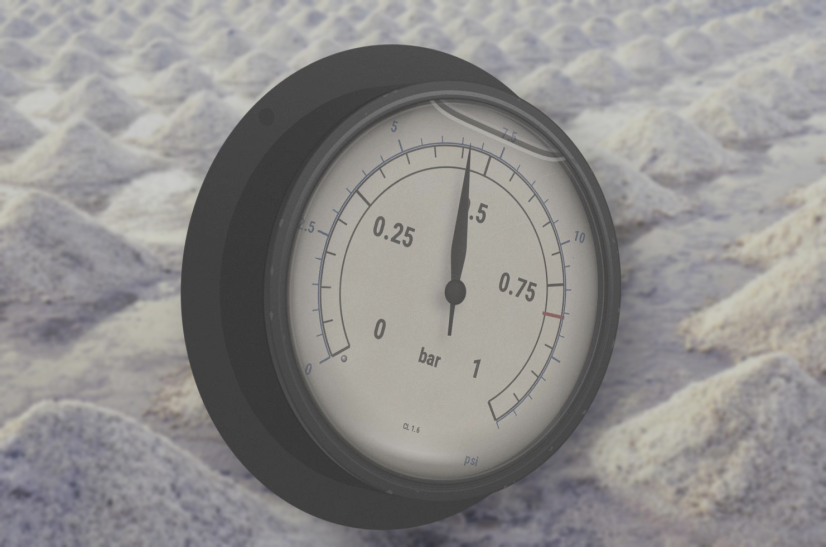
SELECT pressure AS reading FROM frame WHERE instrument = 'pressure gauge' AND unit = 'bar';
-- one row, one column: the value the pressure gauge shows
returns 0.45 bar
